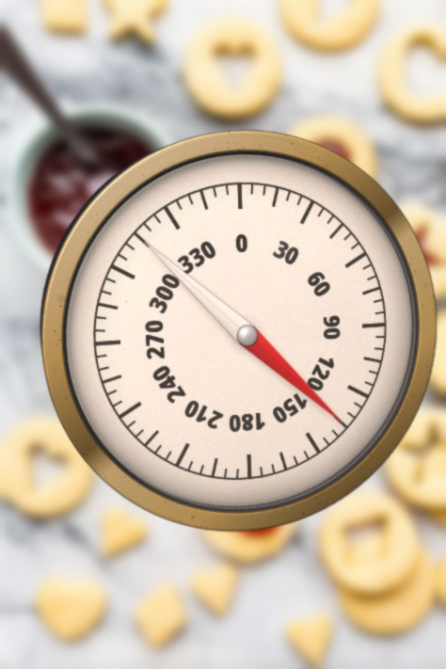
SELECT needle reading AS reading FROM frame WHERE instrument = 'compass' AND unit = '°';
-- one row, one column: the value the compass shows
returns 135 °
